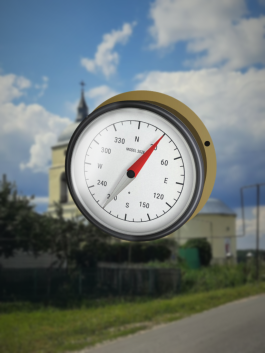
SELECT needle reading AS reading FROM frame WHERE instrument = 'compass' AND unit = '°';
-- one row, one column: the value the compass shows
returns 30 °
